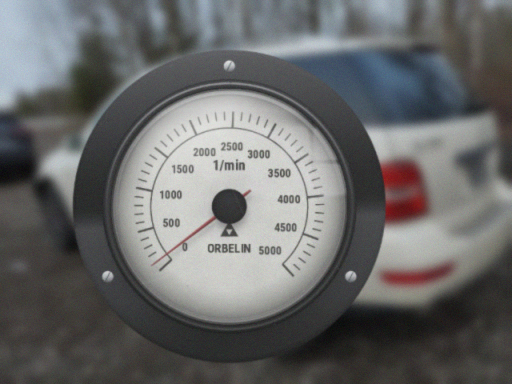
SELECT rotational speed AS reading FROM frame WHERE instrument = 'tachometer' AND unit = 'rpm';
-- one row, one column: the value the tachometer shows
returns 100 rpm
